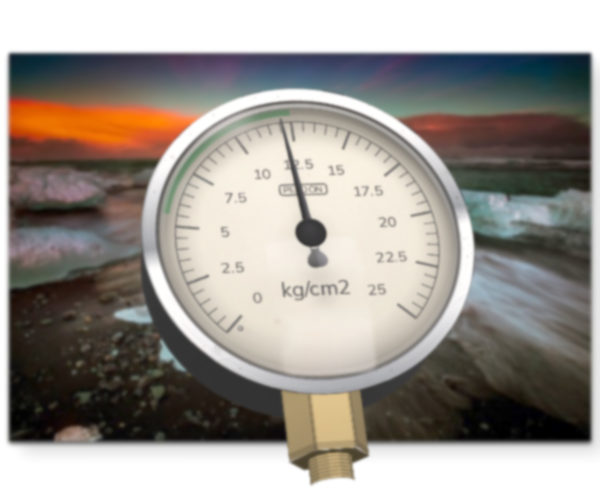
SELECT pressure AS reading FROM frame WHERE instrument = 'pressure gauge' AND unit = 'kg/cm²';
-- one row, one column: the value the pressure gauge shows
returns 12 kg/cm²
